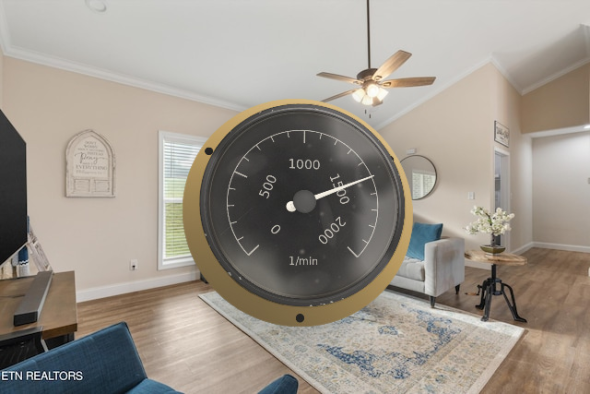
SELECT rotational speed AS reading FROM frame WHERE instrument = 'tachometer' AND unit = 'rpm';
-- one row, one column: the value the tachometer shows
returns 1500 rpm
